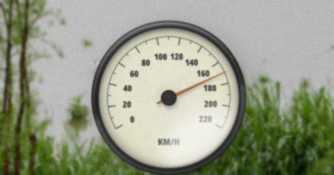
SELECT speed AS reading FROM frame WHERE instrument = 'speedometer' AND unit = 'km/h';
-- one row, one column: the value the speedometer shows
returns 170 km/h
